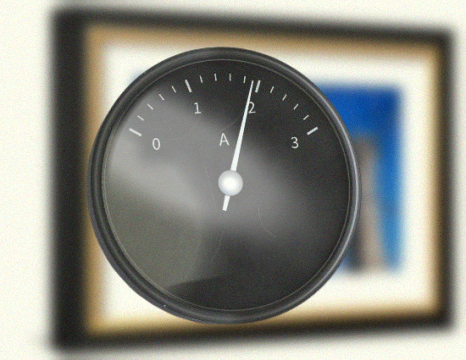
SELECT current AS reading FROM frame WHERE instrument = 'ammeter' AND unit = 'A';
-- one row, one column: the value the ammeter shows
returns 1.9 A
